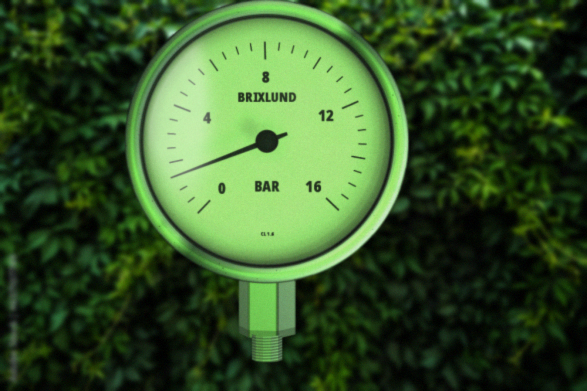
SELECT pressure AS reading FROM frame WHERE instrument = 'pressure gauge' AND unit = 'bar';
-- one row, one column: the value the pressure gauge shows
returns 1.5 bar
